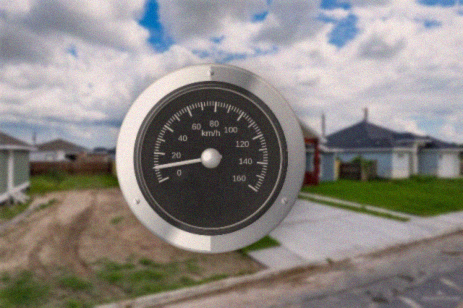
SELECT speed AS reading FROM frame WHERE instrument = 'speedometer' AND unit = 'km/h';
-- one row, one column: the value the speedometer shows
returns 10 km/h
